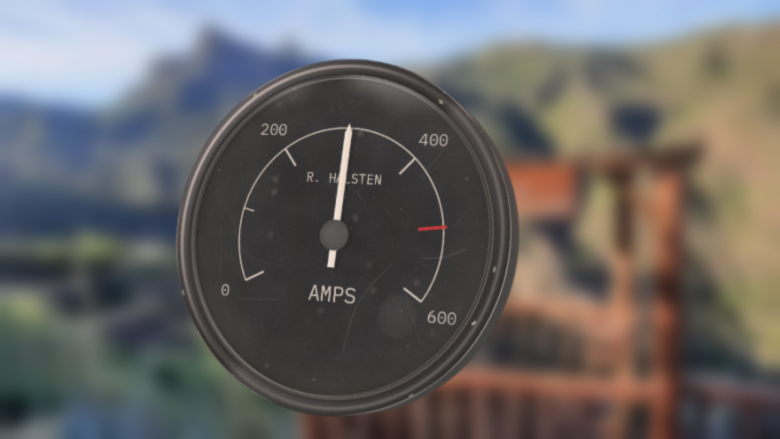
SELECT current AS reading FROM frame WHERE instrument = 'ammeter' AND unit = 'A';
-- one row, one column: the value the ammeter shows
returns 300 A
